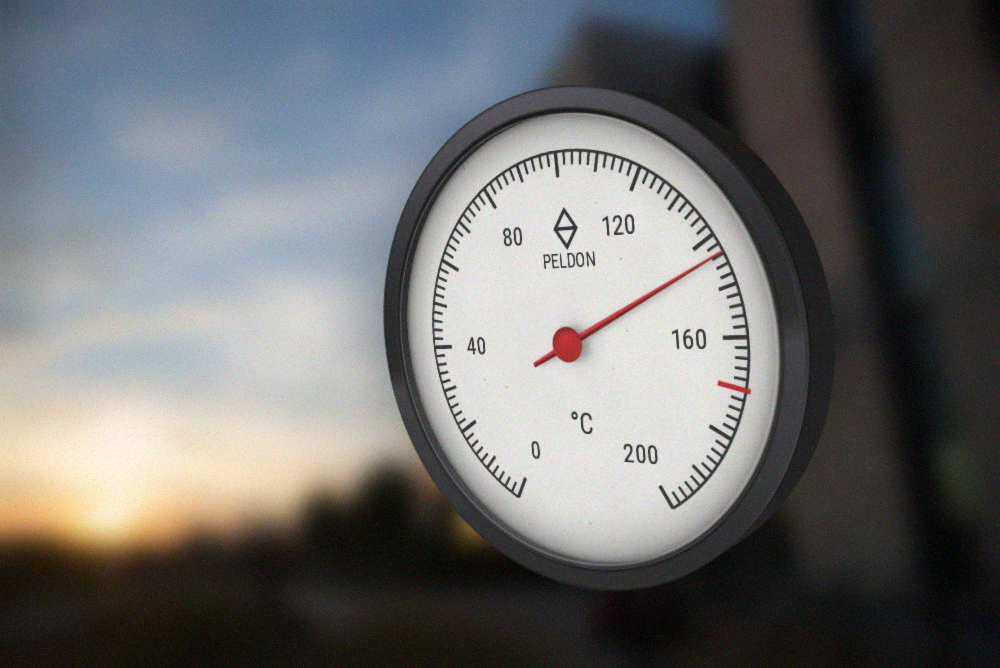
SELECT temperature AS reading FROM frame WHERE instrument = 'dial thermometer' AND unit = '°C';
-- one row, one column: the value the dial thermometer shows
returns 144 °C
